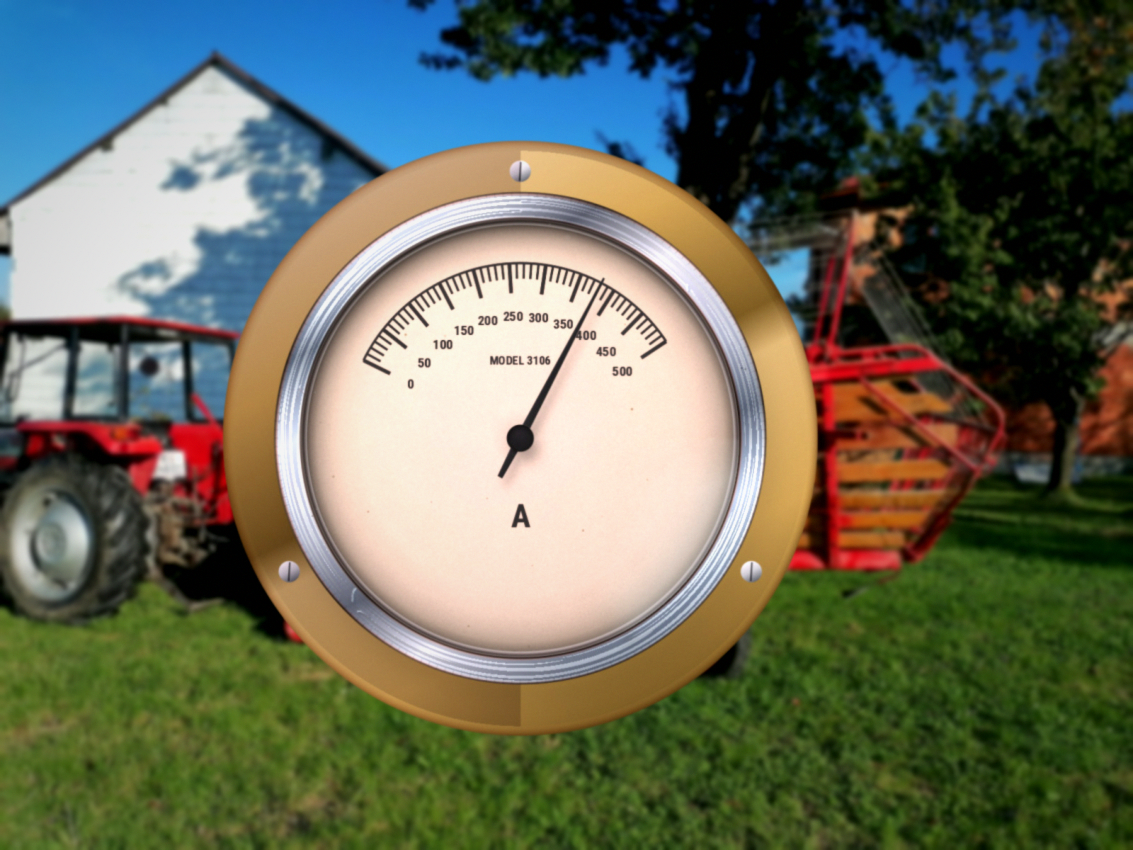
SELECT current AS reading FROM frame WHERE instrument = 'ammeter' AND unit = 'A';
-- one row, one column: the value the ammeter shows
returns 380 A
